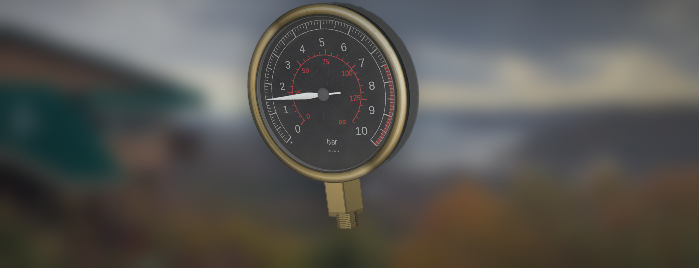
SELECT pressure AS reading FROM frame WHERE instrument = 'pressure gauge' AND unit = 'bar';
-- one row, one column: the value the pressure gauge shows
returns 1.5 bar
